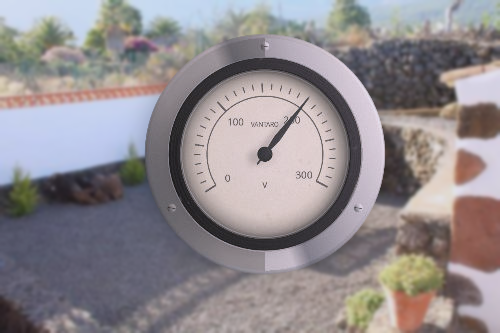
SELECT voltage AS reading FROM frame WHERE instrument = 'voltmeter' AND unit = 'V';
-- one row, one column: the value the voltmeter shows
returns 200 V
